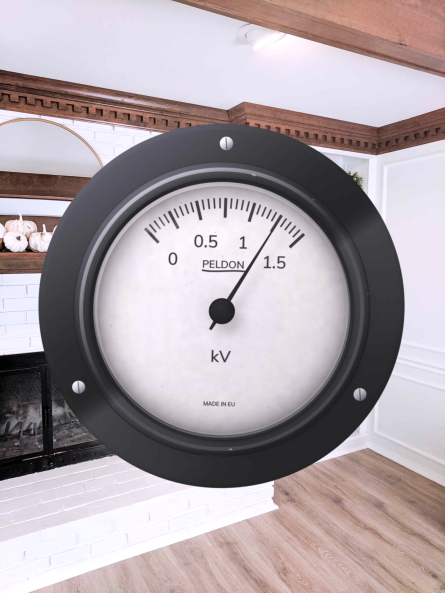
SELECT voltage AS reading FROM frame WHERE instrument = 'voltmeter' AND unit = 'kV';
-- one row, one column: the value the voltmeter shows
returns 1.25 kV
